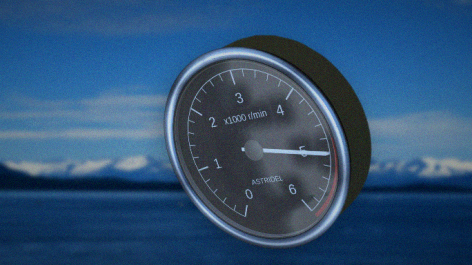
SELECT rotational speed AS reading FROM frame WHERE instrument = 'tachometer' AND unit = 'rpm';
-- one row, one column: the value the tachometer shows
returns 5000 rpm
